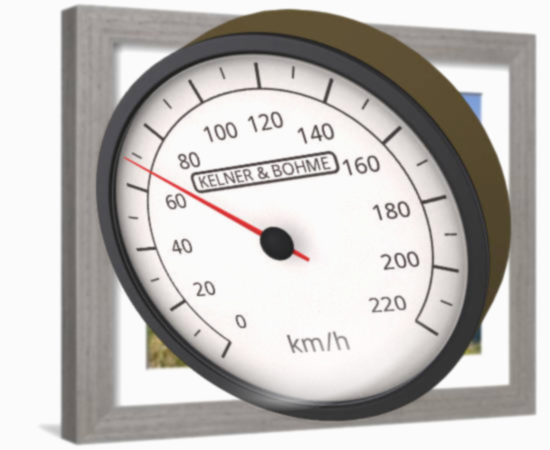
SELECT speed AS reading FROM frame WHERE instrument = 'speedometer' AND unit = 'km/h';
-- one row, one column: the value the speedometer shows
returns 70 km/h
